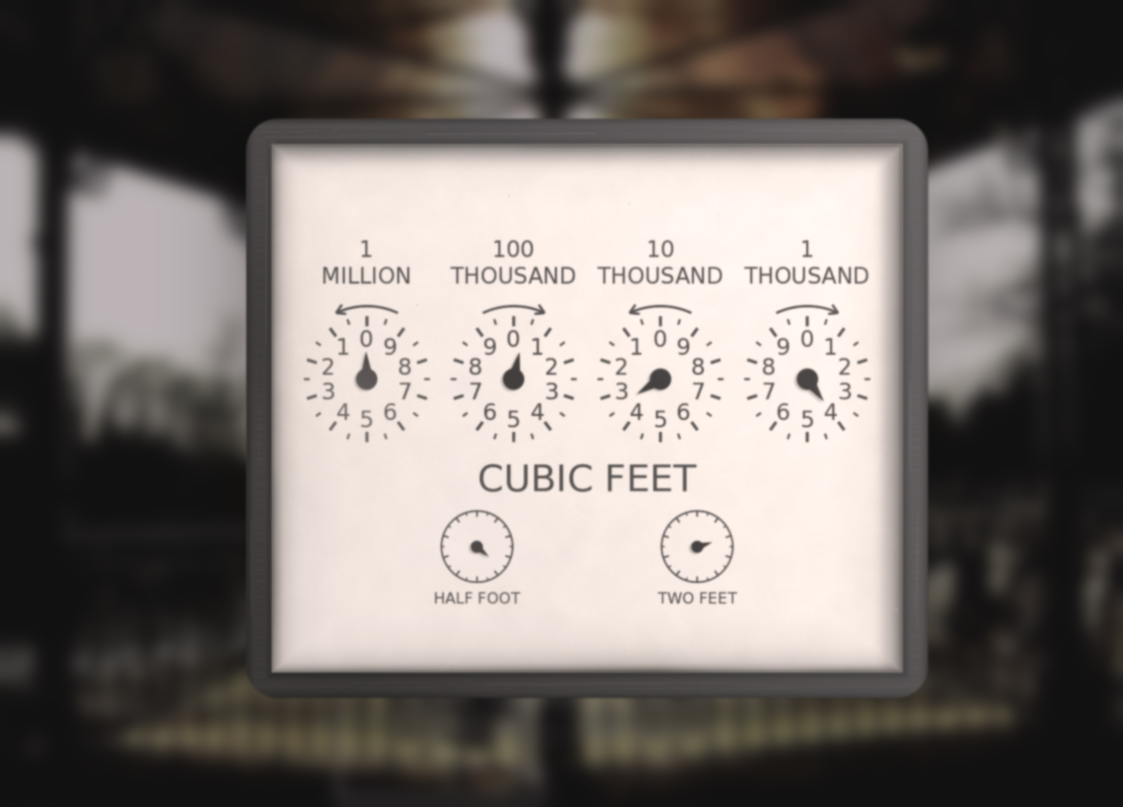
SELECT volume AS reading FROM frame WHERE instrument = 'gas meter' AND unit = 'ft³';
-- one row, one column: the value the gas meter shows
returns 3400 ft³
